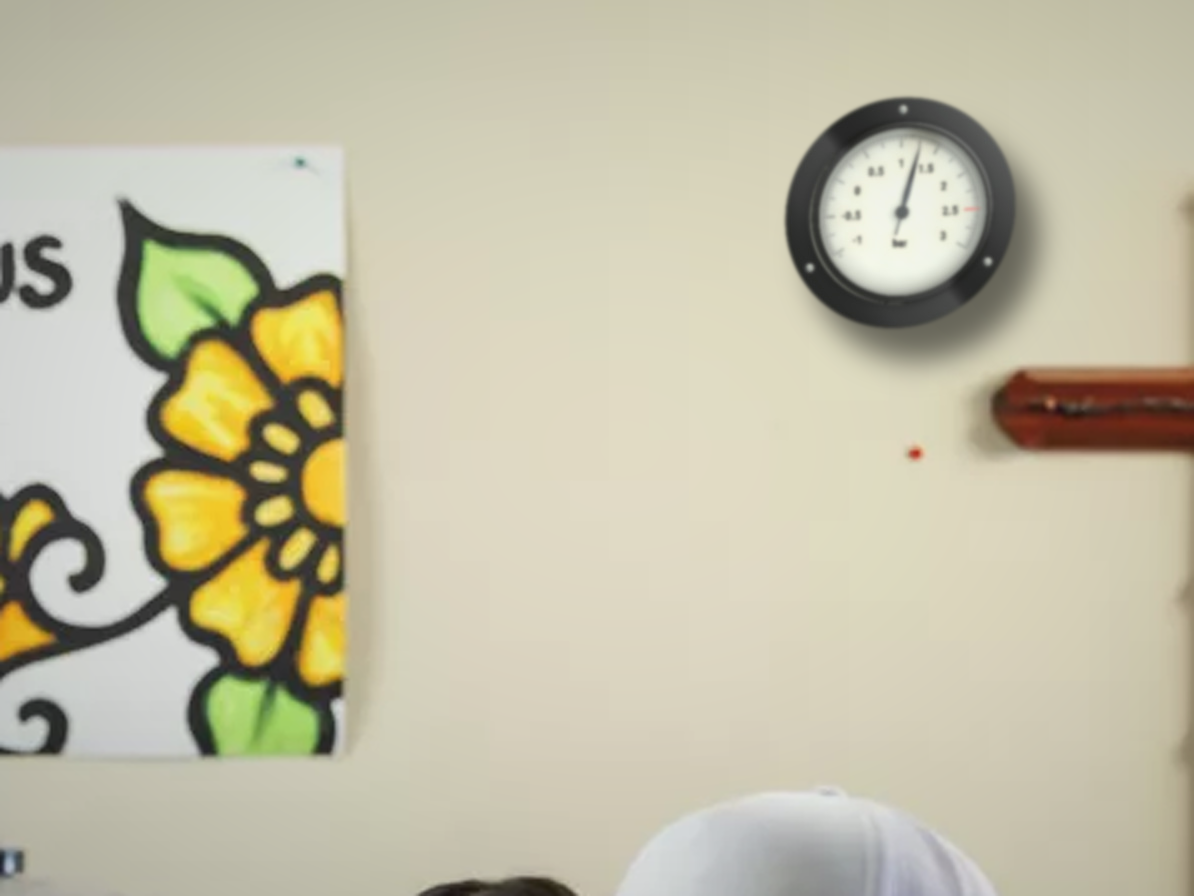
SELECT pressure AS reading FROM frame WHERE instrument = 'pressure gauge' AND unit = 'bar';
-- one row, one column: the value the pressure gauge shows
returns 1.25 bar
